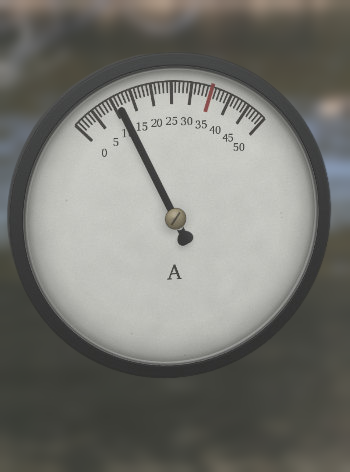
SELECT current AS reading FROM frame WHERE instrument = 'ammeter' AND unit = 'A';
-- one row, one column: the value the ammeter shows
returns 11 A
